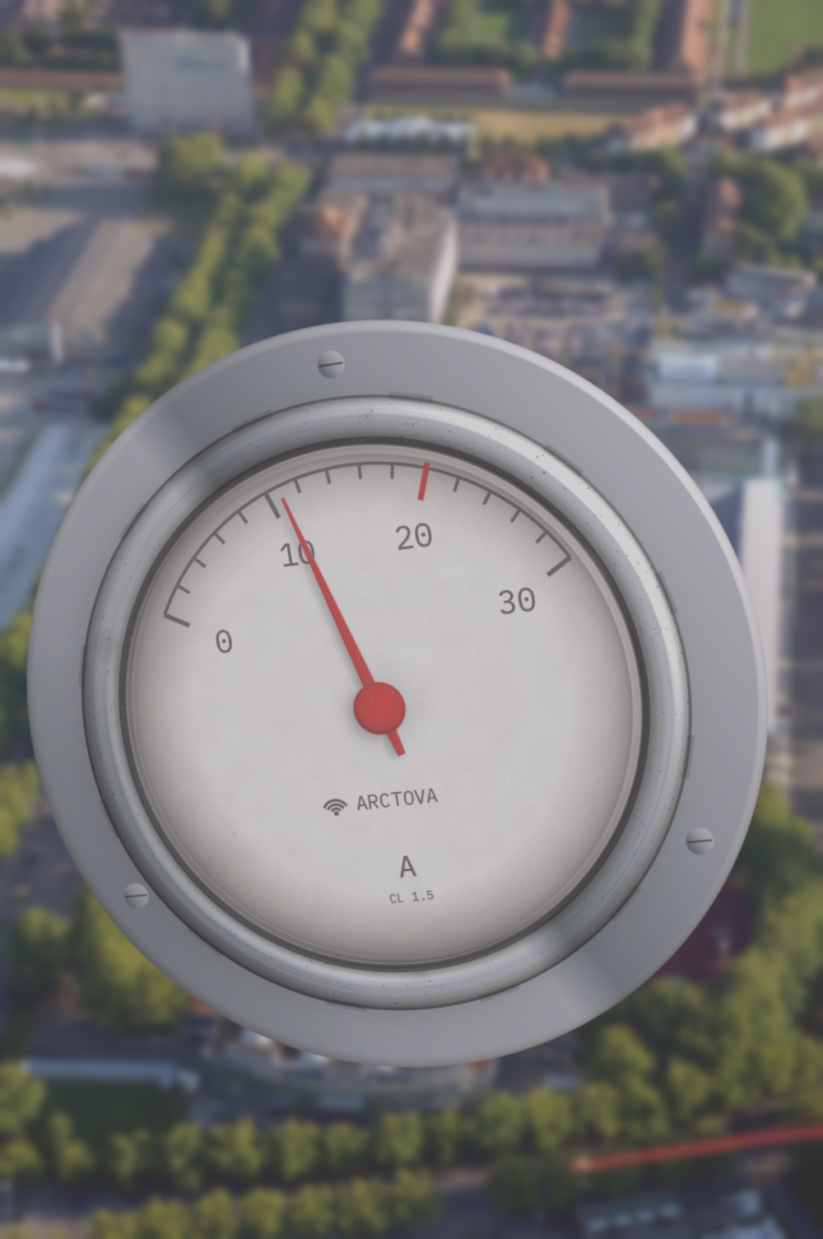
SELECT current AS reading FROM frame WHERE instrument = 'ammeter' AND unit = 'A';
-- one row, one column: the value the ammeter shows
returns 11 A
